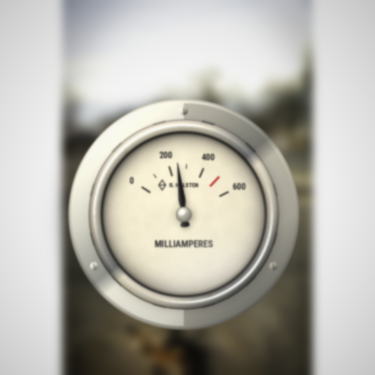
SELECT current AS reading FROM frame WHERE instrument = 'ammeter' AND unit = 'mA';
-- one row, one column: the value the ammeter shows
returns 250 mA
